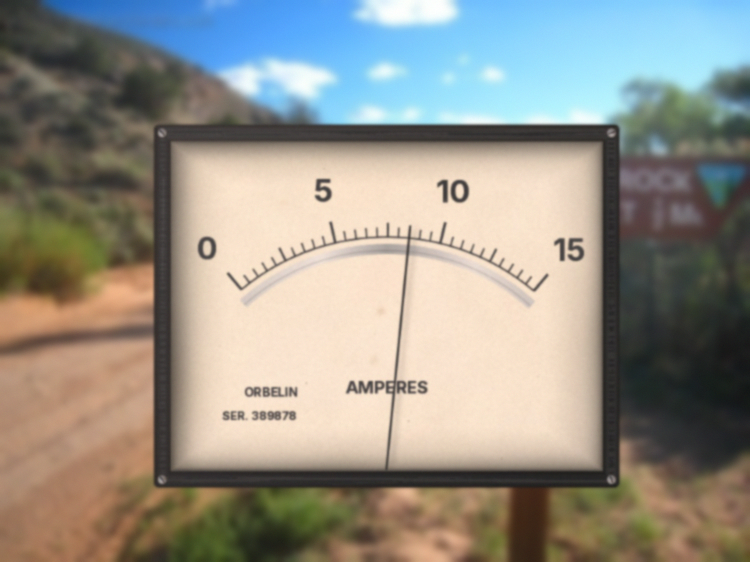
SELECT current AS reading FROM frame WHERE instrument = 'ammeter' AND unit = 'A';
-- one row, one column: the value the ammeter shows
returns 8.5 A
